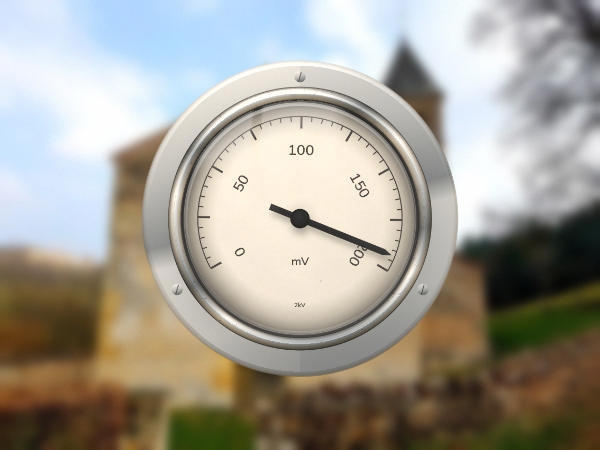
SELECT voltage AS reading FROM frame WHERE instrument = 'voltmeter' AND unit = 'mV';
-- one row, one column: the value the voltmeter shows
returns 192.5 mV
